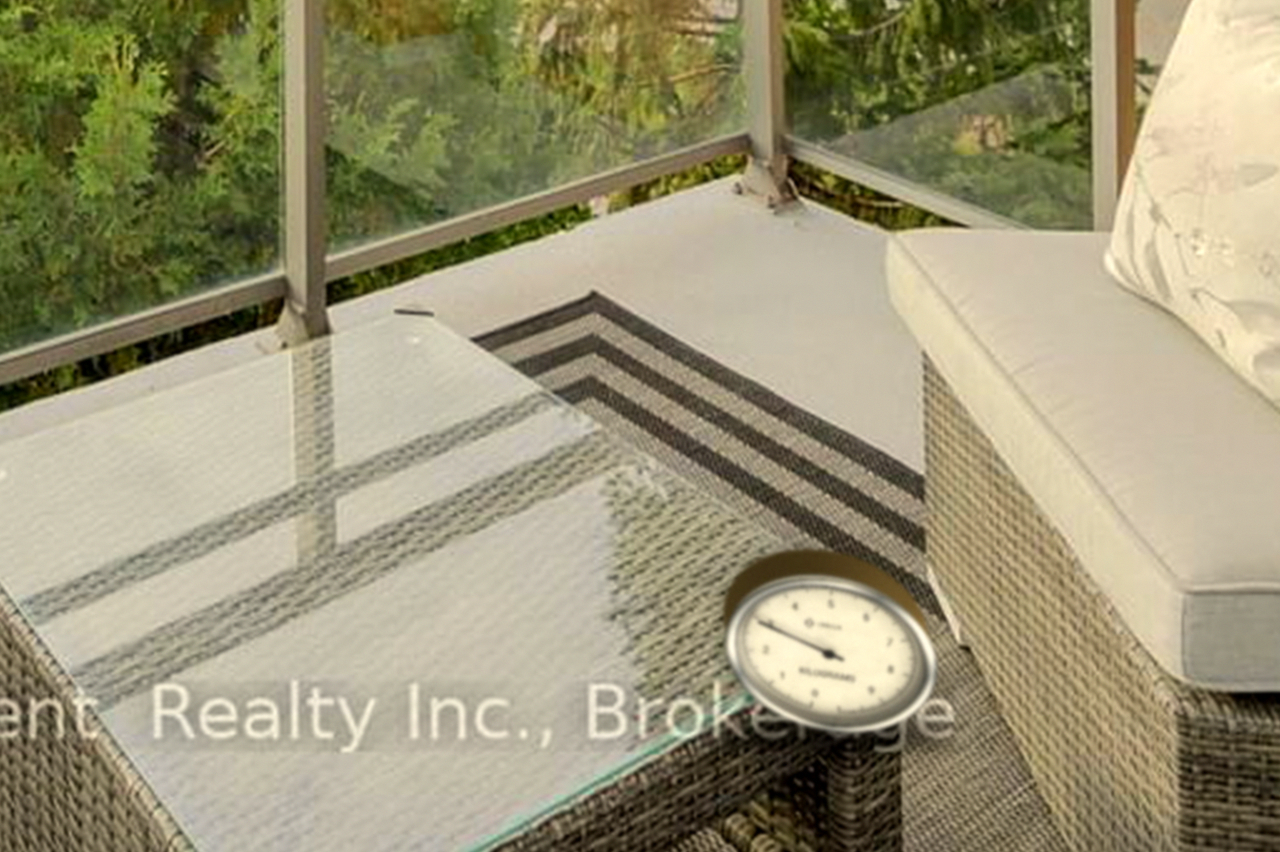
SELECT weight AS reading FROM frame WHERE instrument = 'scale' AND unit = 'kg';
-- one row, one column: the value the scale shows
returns 3 kg
